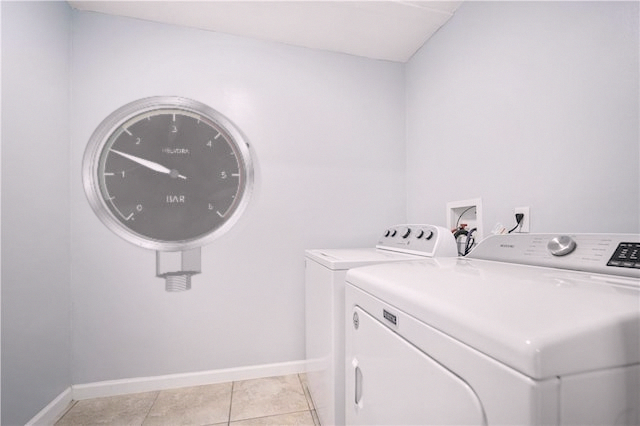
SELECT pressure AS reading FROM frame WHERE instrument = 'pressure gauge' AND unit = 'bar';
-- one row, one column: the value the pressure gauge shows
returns 1.5 bar
